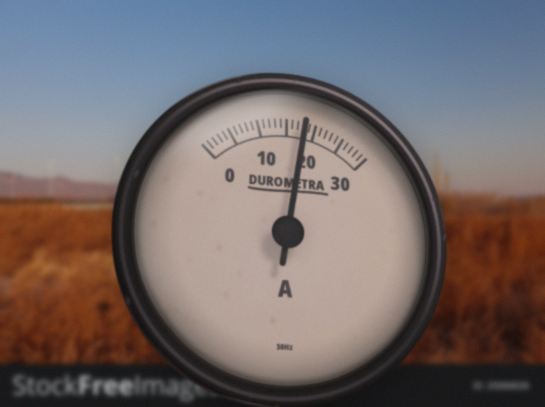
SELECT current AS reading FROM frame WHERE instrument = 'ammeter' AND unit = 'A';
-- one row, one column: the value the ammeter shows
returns 18 A
